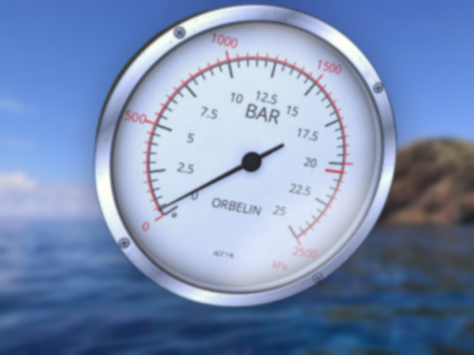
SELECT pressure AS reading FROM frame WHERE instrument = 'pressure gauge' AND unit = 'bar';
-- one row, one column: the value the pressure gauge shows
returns 0.5 bar
